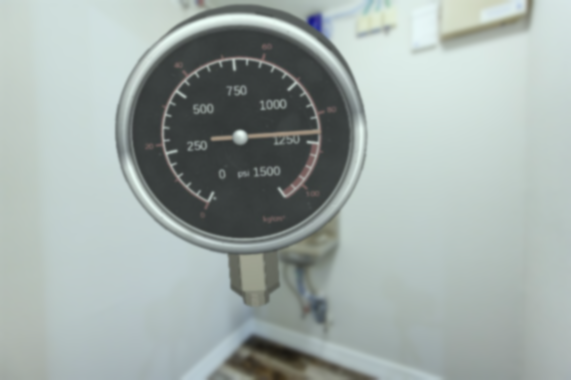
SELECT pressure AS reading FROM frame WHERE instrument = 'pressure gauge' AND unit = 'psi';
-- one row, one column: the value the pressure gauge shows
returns 1200 psi
